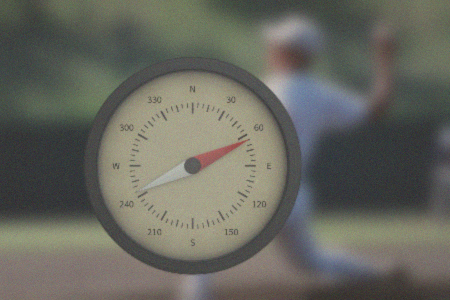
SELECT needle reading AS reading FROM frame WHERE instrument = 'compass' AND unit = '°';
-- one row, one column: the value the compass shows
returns 65 °
